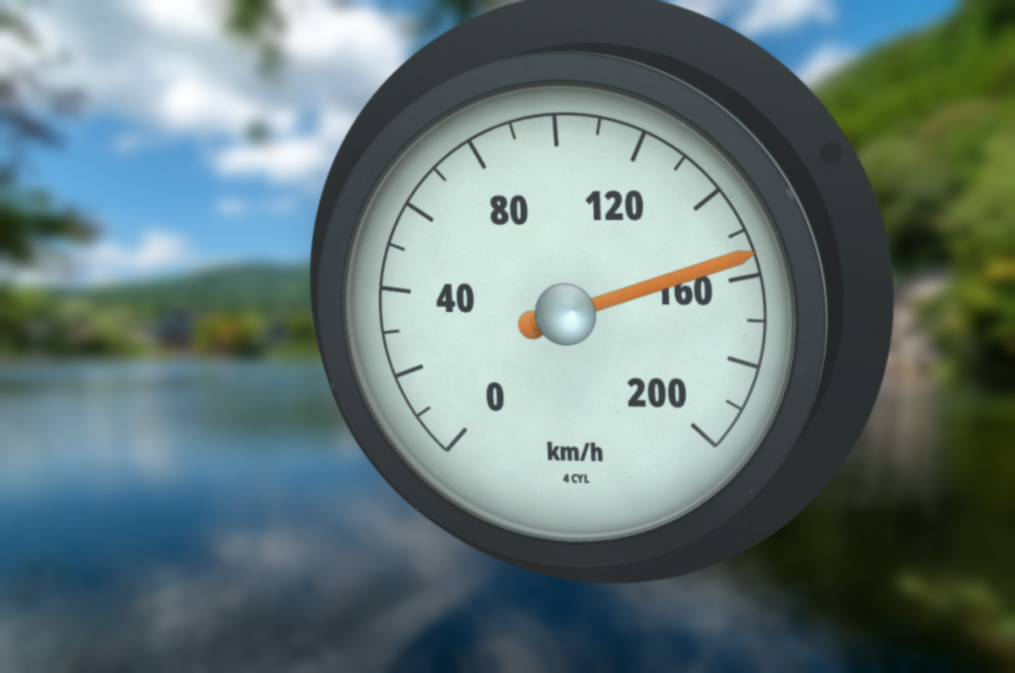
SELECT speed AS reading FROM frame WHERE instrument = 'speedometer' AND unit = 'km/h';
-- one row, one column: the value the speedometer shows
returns 155 km/h
